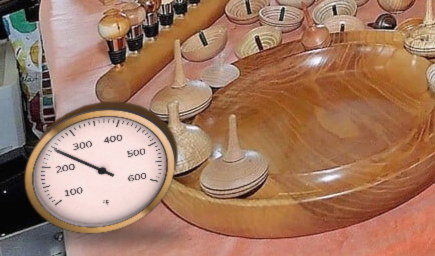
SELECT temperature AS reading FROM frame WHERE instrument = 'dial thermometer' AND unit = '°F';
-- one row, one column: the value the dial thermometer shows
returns 250 °F
